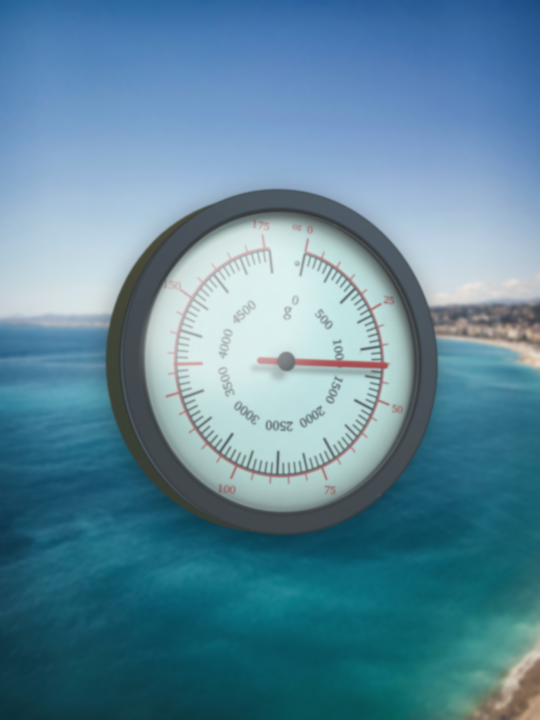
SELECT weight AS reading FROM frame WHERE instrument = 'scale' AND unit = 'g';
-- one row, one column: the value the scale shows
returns 1150 g
